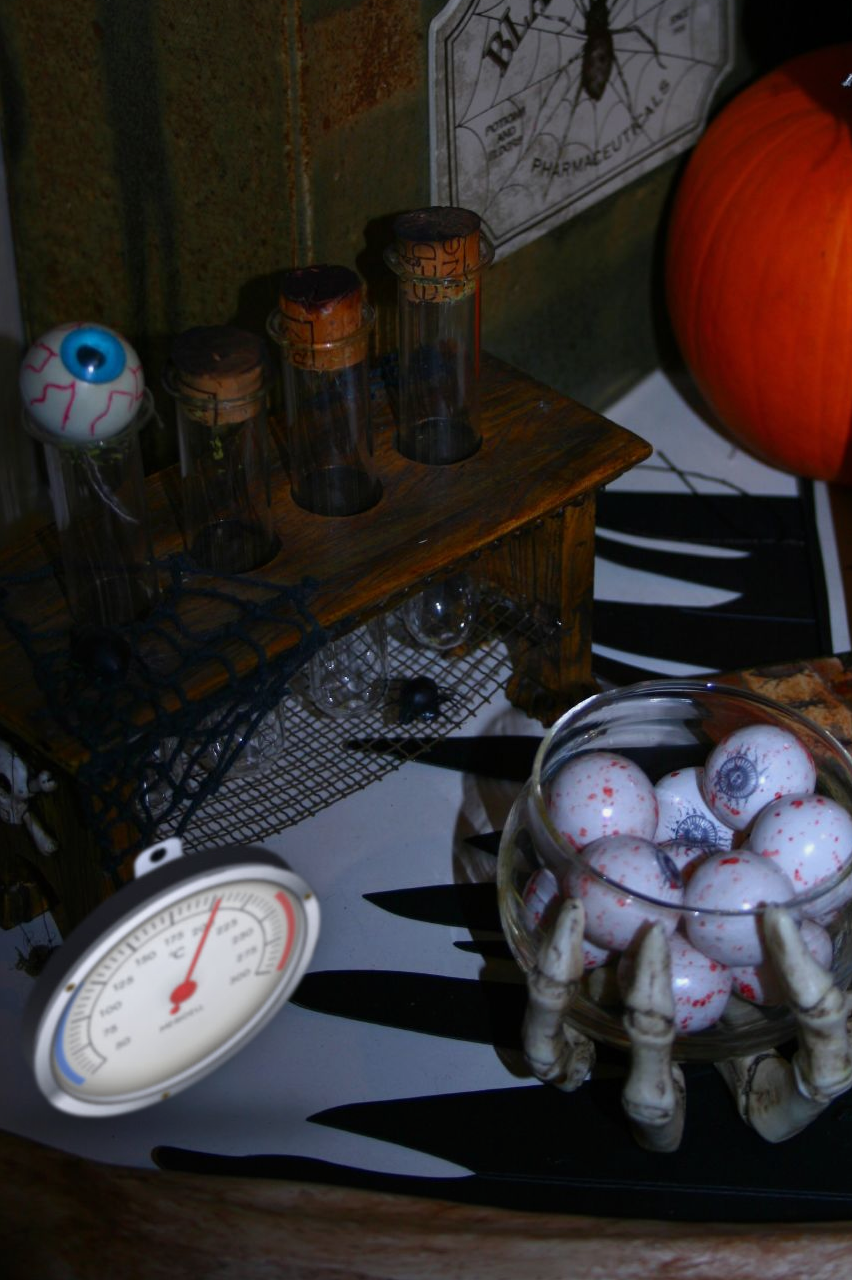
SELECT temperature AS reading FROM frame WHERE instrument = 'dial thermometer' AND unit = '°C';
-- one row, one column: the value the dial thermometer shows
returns 200 °C
